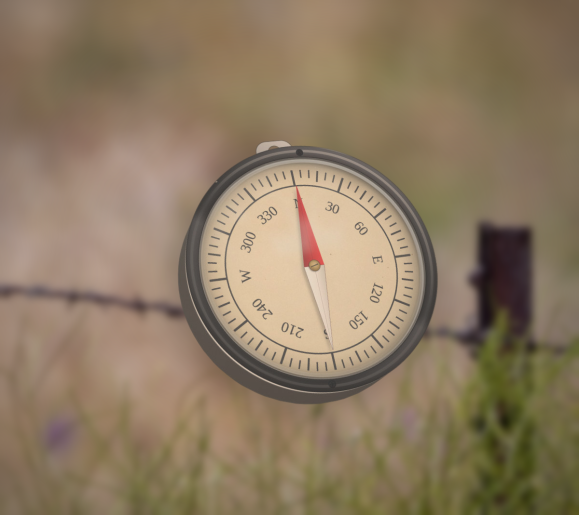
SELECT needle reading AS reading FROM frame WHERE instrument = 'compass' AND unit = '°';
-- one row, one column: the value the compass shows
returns 0 °
